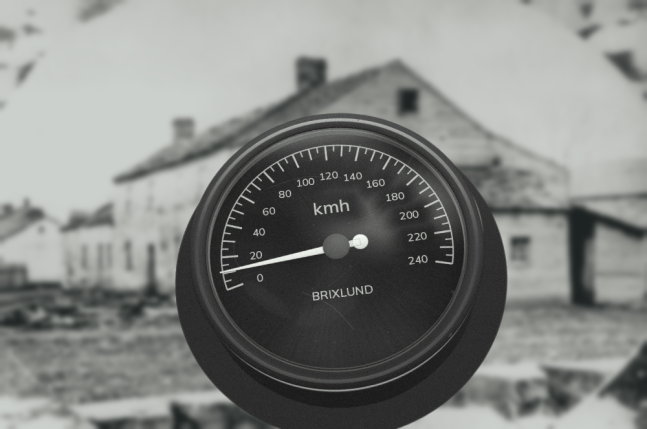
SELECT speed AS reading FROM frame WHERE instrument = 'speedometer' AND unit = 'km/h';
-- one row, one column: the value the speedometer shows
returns 10 km/h
